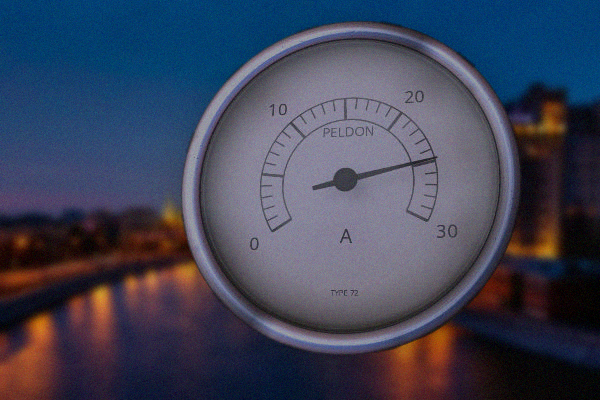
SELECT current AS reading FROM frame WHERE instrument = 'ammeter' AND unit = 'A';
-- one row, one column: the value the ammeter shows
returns 25 A
